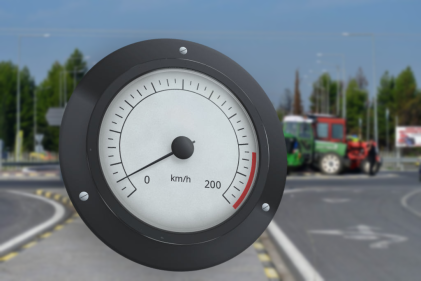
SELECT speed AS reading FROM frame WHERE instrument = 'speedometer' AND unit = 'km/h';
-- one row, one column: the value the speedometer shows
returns 10 km/h
